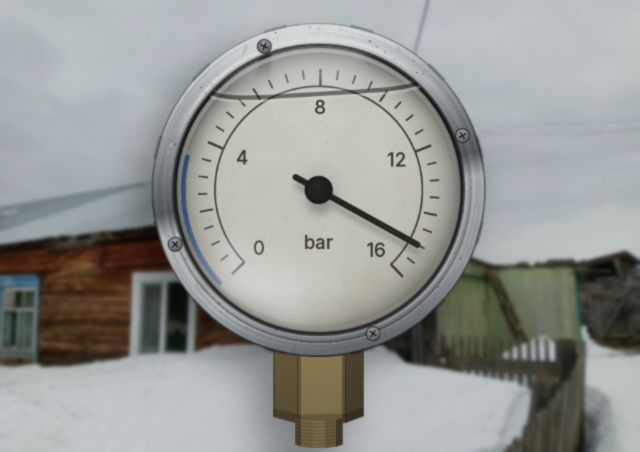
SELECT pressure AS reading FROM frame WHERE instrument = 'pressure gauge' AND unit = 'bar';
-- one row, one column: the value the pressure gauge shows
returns 15 bar
